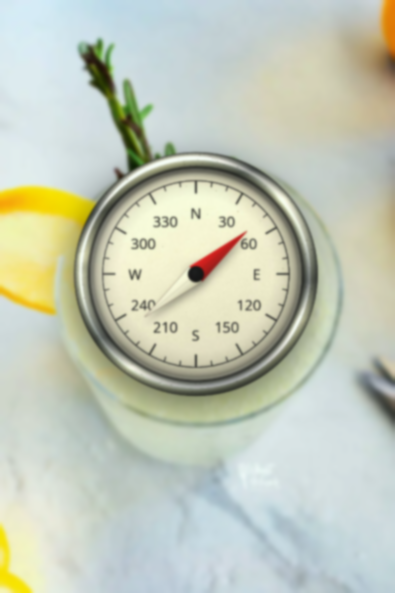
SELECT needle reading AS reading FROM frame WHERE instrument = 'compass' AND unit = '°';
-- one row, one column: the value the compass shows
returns 50 °
